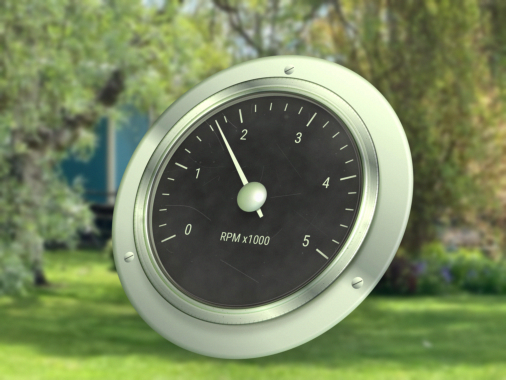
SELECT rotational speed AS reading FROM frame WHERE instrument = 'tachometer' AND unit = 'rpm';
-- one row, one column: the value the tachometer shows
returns 1700 rpm
